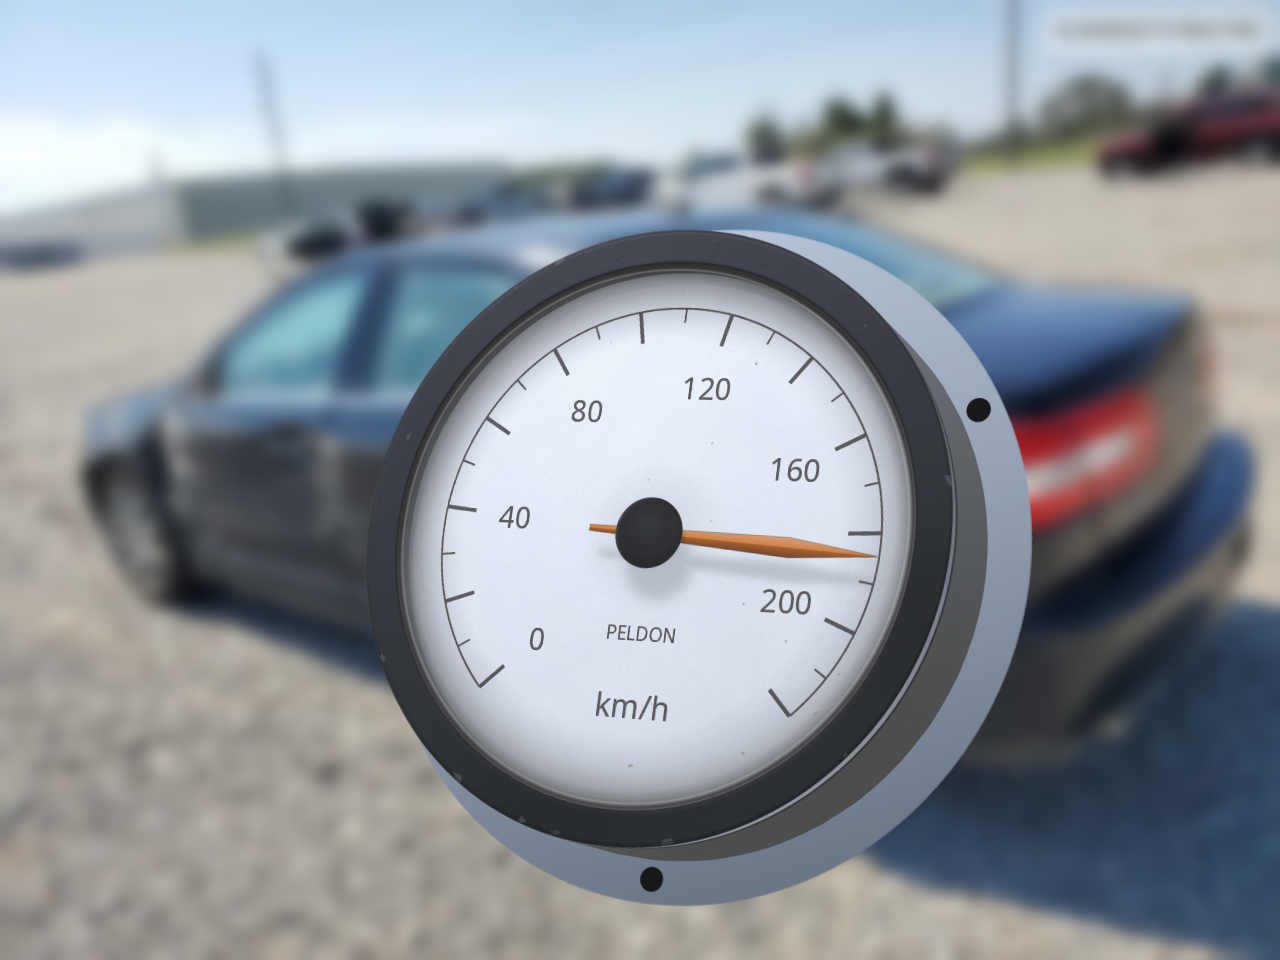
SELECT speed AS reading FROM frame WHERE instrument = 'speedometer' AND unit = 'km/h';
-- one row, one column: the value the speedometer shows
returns 185 km/h
